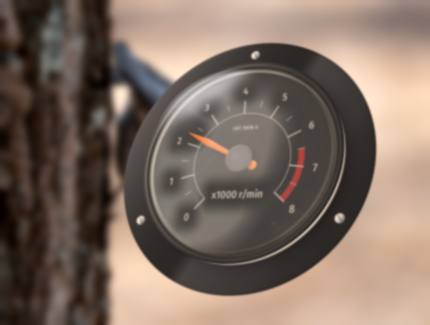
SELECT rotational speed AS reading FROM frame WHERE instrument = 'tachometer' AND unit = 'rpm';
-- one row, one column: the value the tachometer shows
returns 2250 rpm
